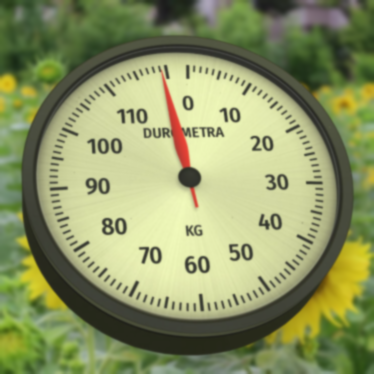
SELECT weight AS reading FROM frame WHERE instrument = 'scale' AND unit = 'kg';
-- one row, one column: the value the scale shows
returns 119 kg
